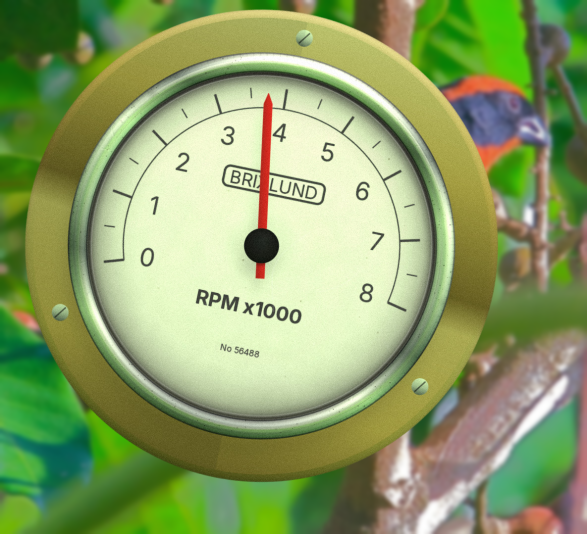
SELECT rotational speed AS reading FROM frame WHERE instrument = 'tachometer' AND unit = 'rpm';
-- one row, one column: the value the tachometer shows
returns 3750 rpm
